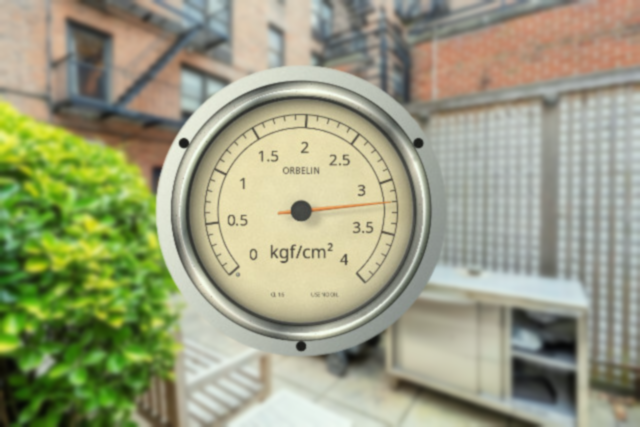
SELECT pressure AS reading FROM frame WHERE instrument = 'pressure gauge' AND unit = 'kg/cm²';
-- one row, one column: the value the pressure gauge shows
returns 3.2 kg/cm²
